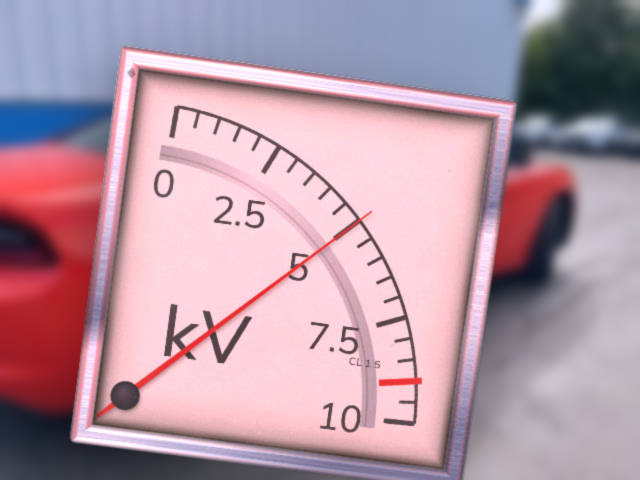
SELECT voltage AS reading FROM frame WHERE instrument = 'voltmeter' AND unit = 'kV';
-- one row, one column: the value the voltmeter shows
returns 5 kV
